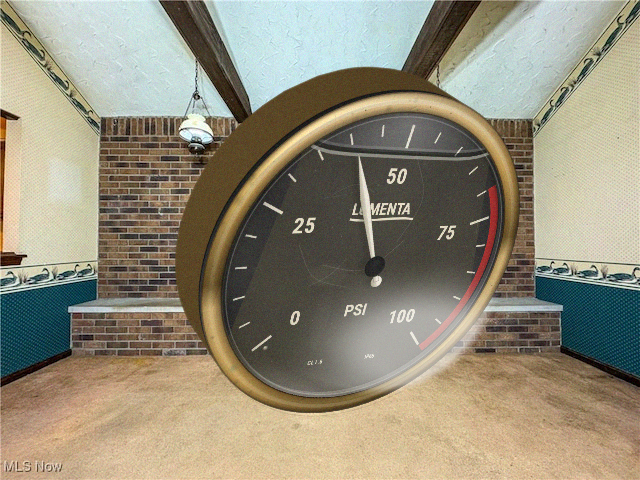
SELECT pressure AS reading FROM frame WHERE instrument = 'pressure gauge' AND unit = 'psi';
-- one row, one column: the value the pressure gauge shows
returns 40 psi
